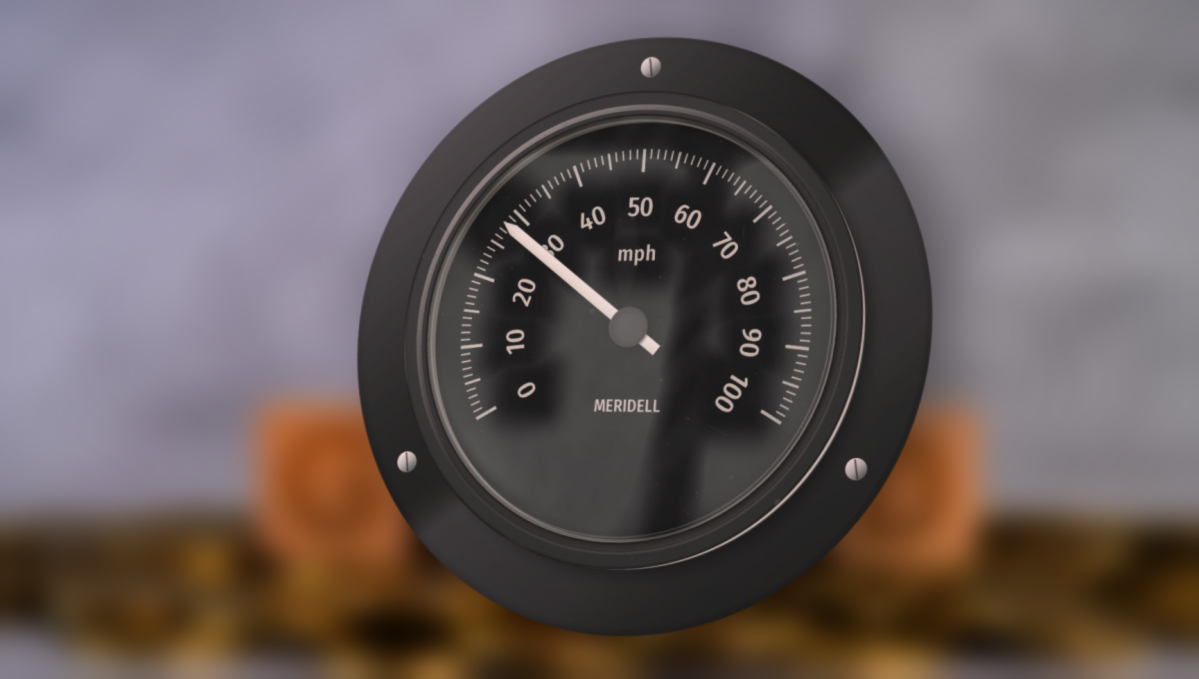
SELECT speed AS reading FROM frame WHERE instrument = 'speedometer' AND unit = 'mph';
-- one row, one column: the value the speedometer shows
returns 28 mph
